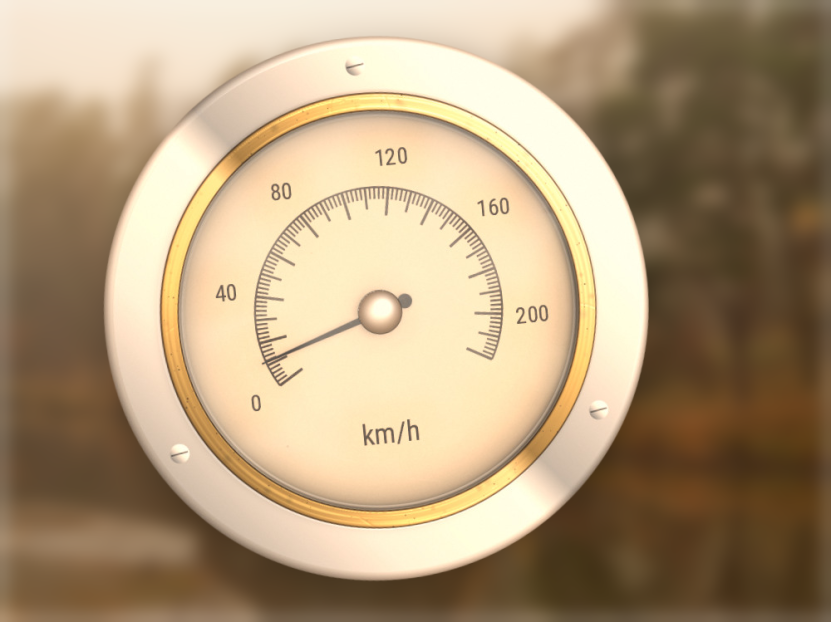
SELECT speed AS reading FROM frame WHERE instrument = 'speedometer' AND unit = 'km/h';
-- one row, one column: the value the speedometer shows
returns 12 km/h
